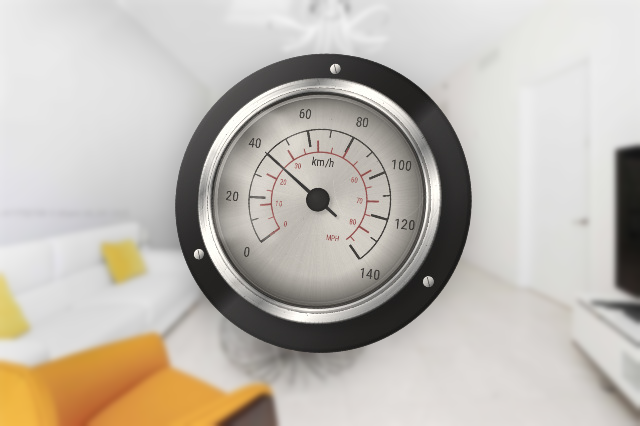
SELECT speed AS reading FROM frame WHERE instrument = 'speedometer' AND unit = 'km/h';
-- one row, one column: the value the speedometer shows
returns 40 km/h
